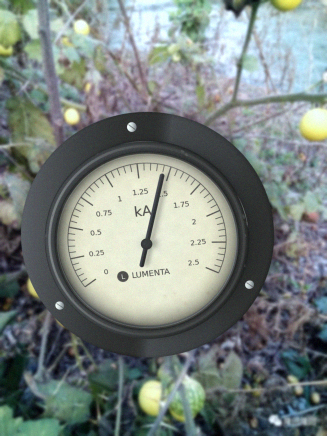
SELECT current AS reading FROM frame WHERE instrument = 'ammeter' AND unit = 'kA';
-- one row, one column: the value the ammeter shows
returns 1.45 kA
